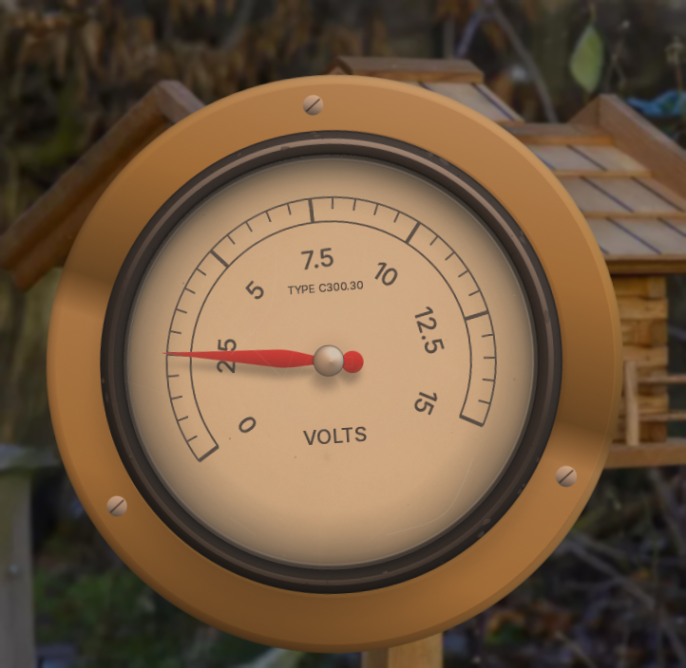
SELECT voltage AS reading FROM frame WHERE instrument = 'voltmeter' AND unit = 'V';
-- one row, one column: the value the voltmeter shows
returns 2.5 V
